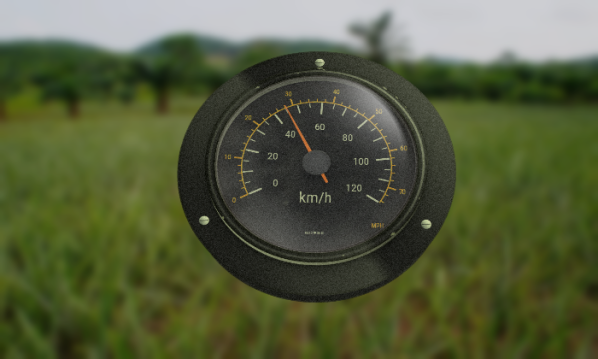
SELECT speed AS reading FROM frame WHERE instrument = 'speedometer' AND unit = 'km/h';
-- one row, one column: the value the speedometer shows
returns 45 km/h
